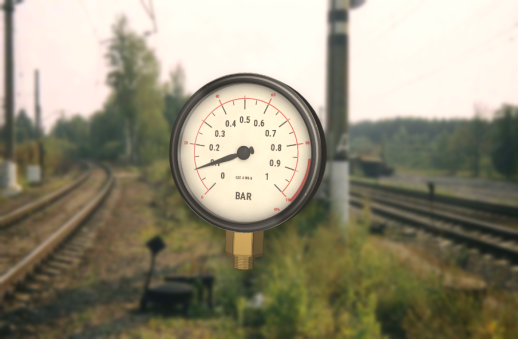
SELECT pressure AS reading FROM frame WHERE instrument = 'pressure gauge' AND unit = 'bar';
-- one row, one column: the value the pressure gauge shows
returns 0.1 bar
